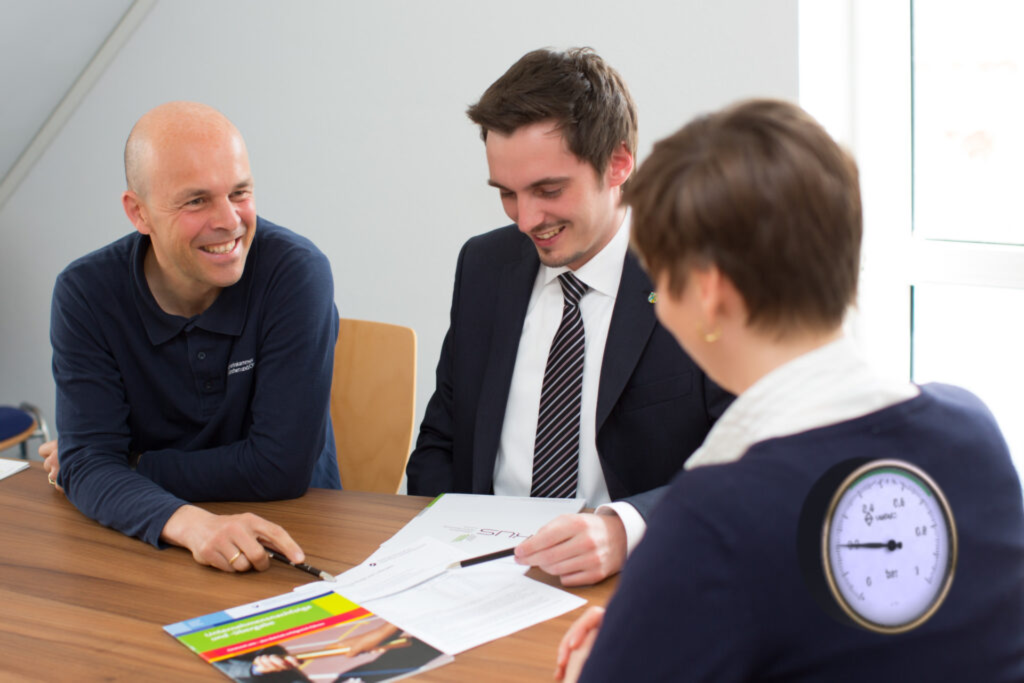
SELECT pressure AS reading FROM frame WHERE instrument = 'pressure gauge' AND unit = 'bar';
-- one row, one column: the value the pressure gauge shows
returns 0.2 bar
